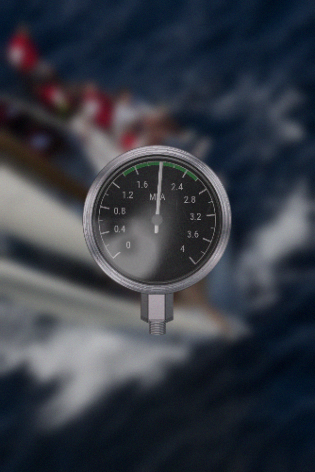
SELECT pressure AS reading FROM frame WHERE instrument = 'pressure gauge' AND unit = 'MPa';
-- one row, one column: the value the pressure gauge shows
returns 2 MPa
